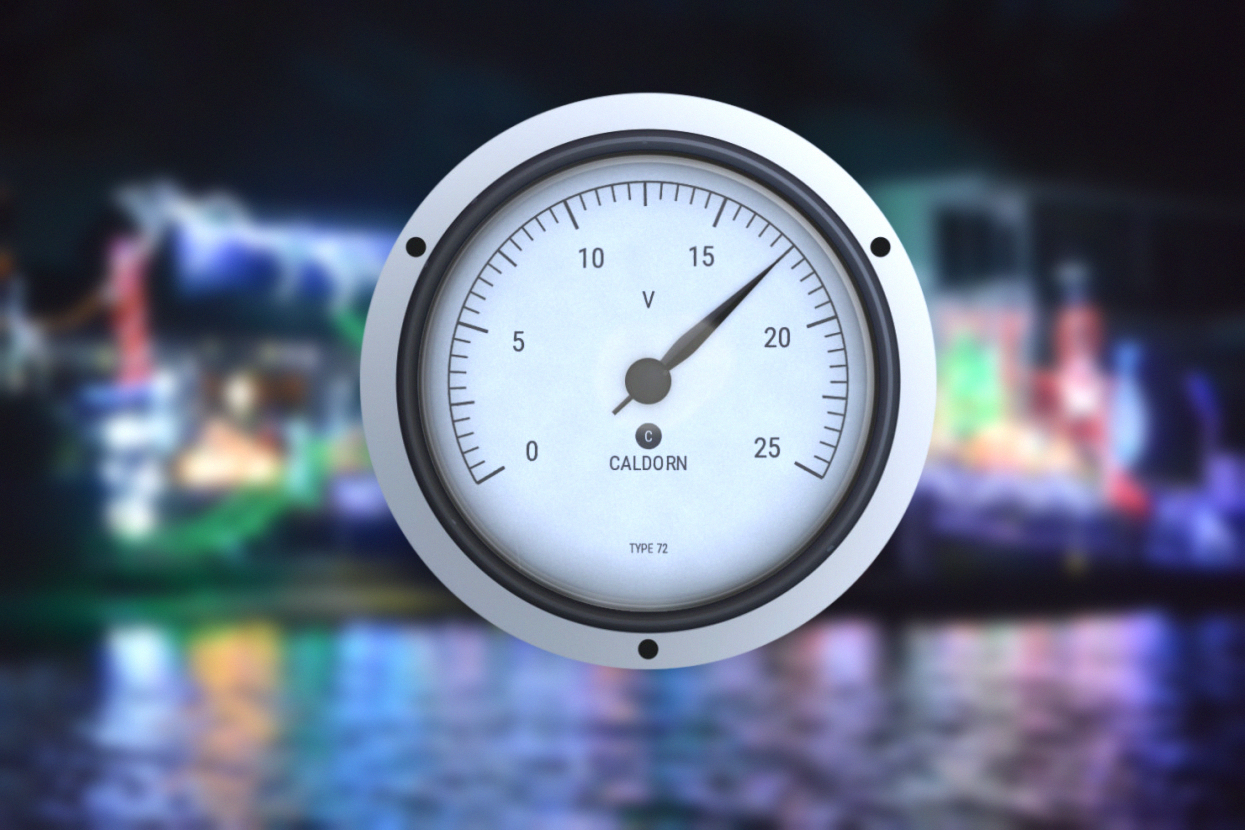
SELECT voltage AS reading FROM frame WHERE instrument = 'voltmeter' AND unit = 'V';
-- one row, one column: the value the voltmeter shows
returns 17.5 V
